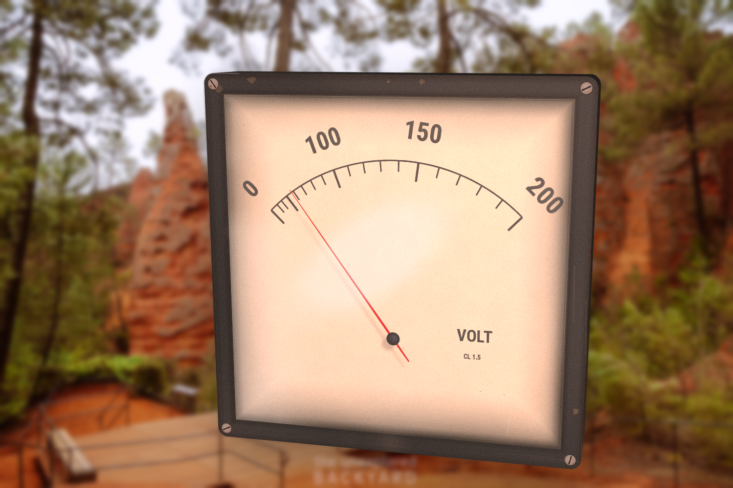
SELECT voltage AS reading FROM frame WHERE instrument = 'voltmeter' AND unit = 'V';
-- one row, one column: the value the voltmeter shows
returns 60 V
